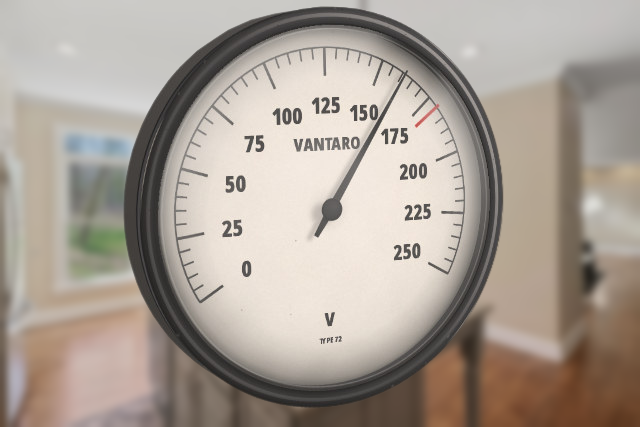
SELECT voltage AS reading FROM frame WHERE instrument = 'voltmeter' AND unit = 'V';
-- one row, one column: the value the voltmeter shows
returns 160 V
